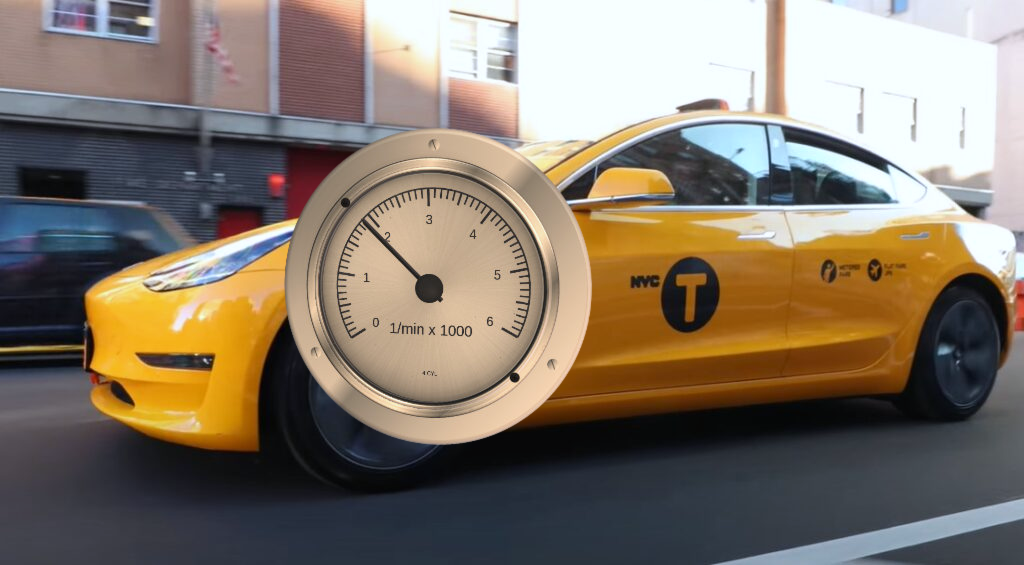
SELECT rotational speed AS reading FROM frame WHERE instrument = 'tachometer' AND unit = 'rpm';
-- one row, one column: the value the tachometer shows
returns 1900 rpm
